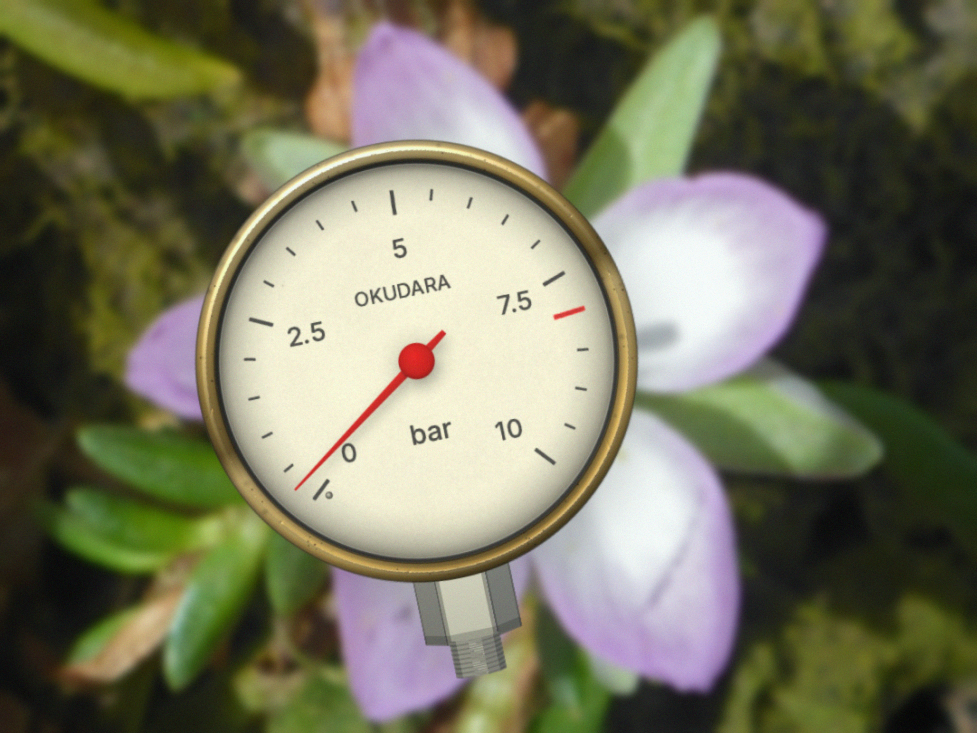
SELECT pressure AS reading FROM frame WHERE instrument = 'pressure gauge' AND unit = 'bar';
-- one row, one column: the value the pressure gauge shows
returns 0.25 bar
